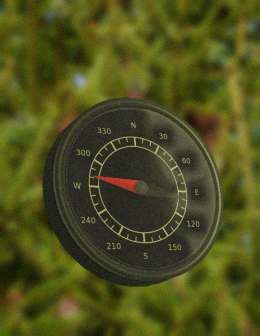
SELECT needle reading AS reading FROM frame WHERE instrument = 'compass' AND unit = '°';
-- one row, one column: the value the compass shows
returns 280 °
